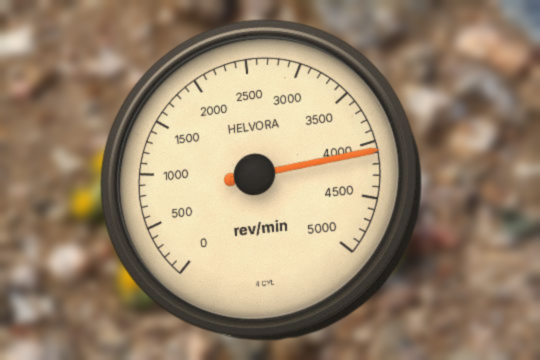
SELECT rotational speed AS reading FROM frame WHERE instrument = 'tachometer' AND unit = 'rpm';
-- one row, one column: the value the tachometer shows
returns 4100 rpm
